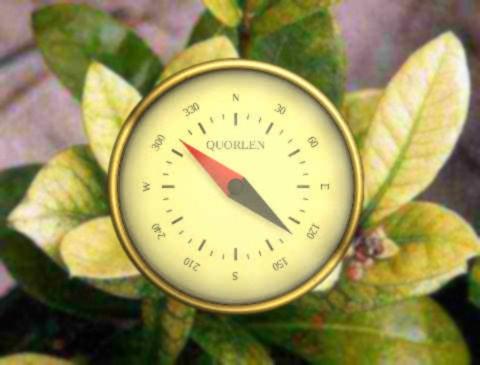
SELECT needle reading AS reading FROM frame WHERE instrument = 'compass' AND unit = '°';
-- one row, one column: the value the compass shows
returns 310 °
